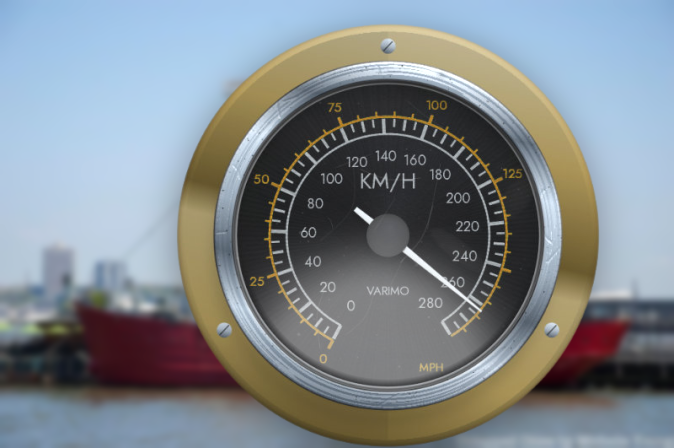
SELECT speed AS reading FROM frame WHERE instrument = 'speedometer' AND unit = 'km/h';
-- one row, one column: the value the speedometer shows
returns 262.5 km/h
